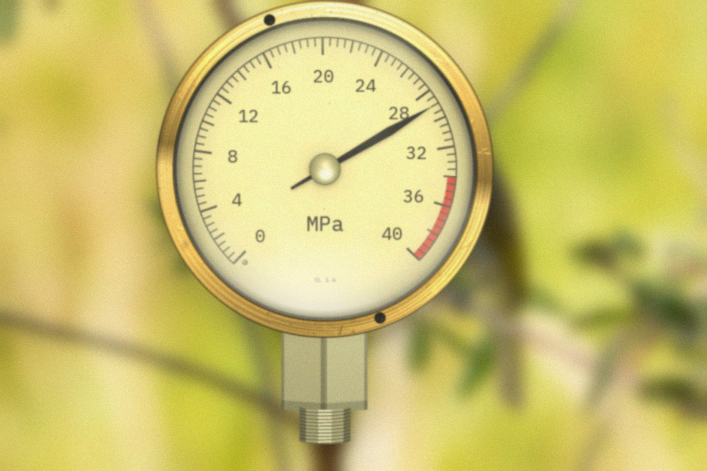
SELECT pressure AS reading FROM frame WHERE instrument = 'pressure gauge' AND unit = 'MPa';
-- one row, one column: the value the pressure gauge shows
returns 29 MPa
